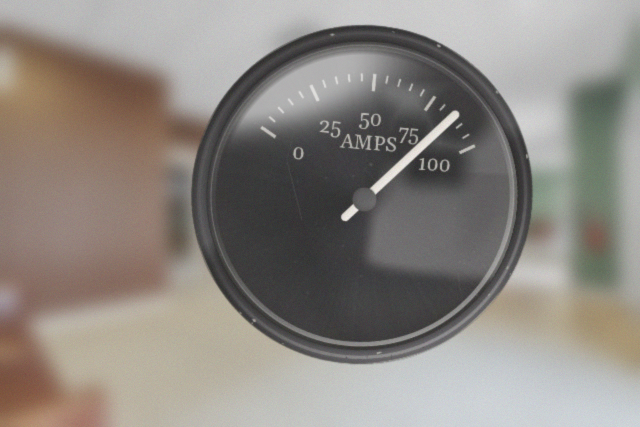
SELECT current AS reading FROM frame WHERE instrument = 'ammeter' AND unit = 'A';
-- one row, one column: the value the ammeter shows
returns 85 A
